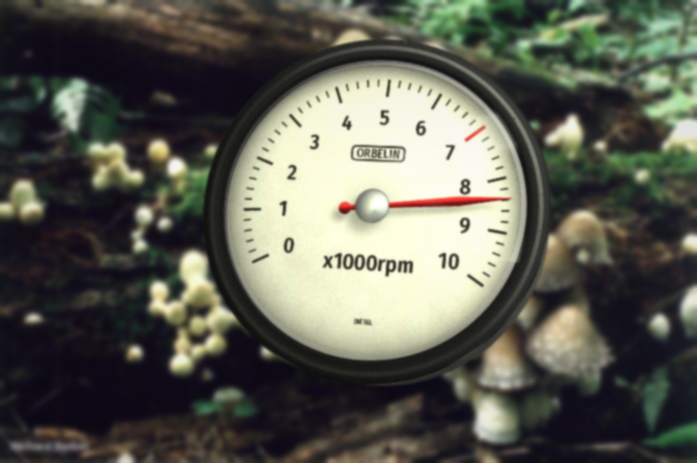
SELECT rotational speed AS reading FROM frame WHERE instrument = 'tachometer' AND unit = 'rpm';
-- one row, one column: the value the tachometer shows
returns 8400 rpm
